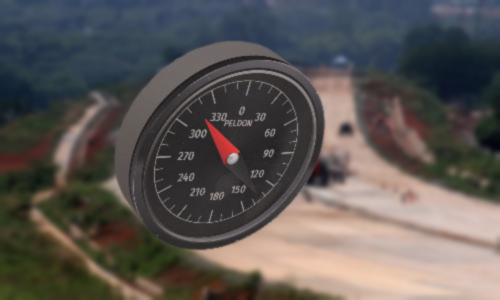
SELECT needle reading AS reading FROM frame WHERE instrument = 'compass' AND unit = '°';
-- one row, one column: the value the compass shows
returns 315 °
